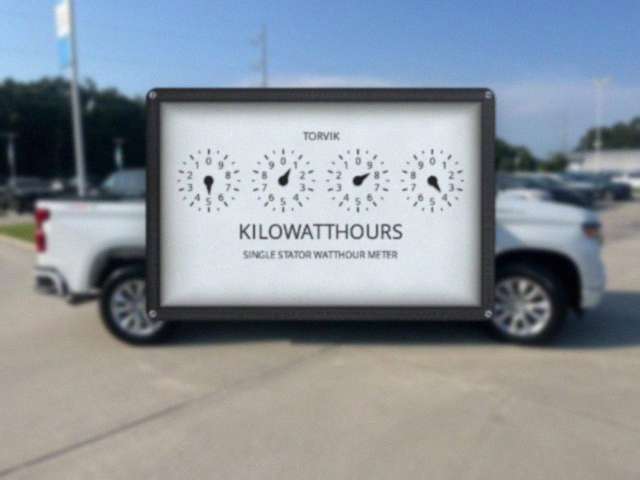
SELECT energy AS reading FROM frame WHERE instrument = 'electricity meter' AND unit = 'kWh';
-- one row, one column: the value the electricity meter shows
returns 5084 kWh
